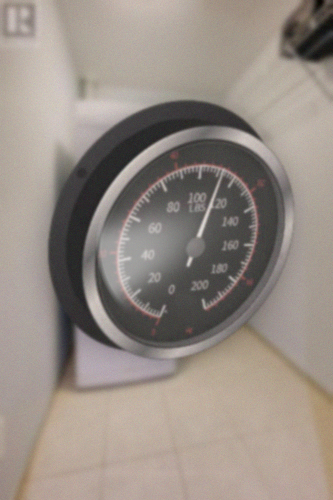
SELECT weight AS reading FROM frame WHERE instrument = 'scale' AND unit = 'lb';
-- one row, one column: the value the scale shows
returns 110 lb
